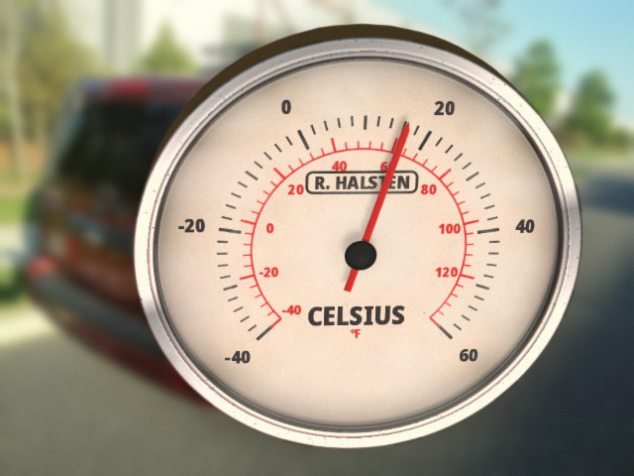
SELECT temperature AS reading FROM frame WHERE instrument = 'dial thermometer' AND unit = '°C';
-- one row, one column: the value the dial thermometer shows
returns 16 °C
